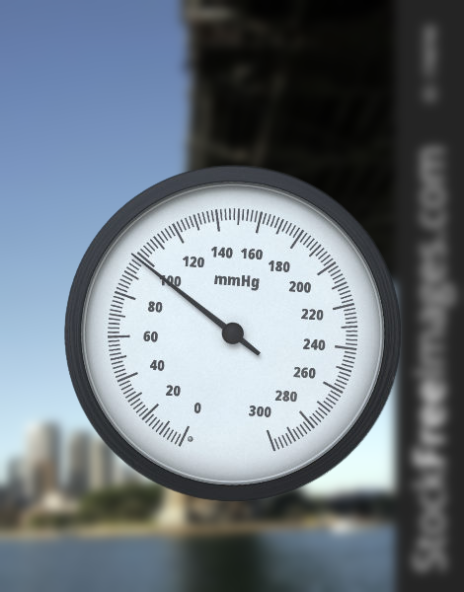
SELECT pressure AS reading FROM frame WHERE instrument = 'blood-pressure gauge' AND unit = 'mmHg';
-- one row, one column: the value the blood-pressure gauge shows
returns 98 mmHg
